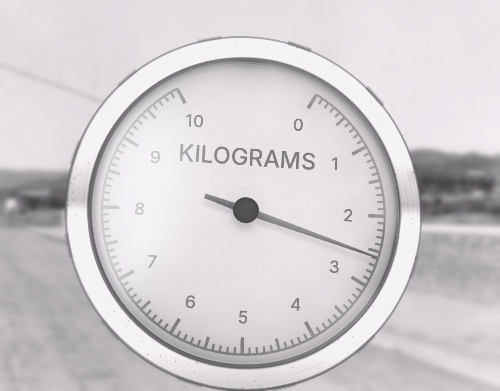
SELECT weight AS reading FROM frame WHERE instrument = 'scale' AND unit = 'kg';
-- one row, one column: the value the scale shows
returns 2.6 kg
